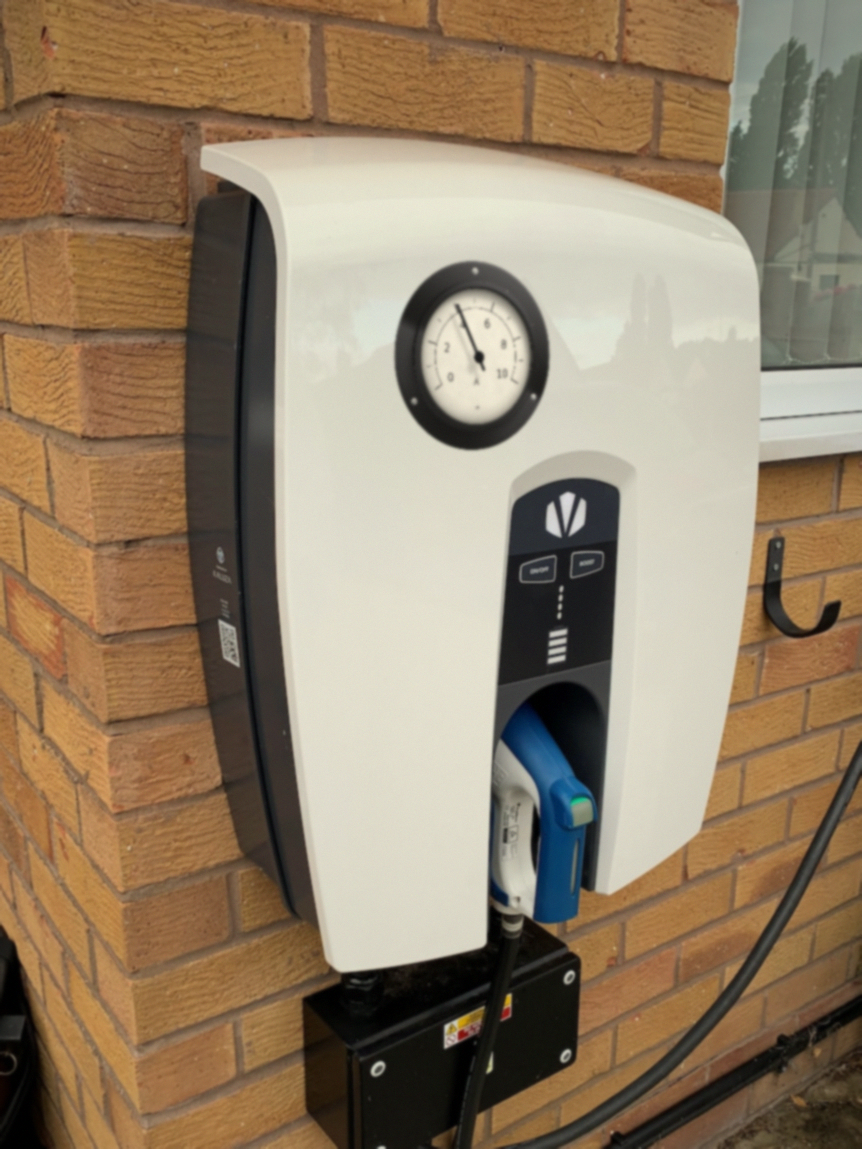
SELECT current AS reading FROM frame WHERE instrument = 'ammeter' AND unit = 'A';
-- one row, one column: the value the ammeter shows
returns 4 A
